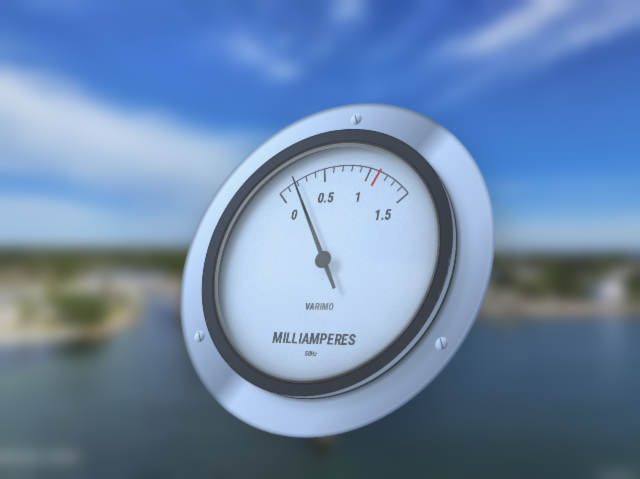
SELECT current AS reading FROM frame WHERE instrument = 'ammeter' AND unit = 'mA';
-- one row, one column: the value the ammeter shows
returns 0.2 mA
